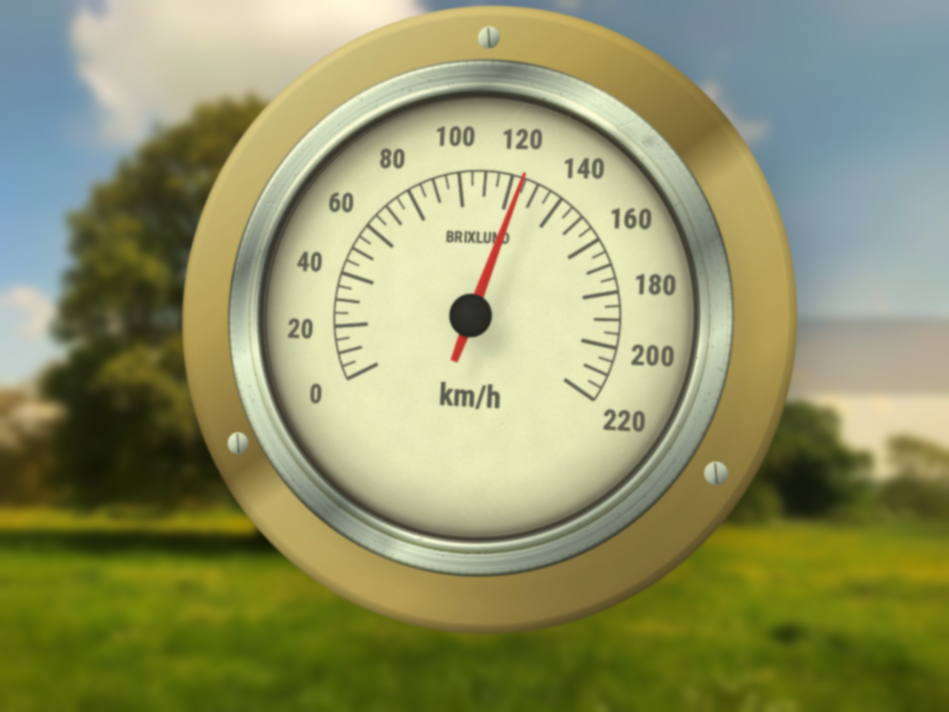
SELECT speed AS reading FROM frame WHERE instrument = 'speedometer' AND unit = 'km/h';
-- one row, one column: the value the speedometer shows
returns 125 km/h
